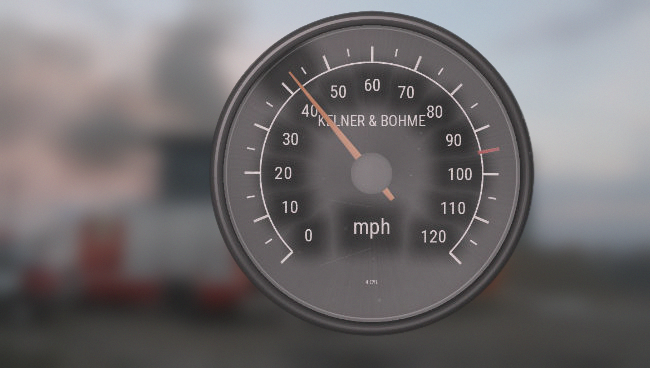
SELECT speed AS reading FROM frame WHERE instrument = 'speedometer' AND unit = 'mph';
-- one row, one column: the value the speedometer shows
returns 42.5 mph
